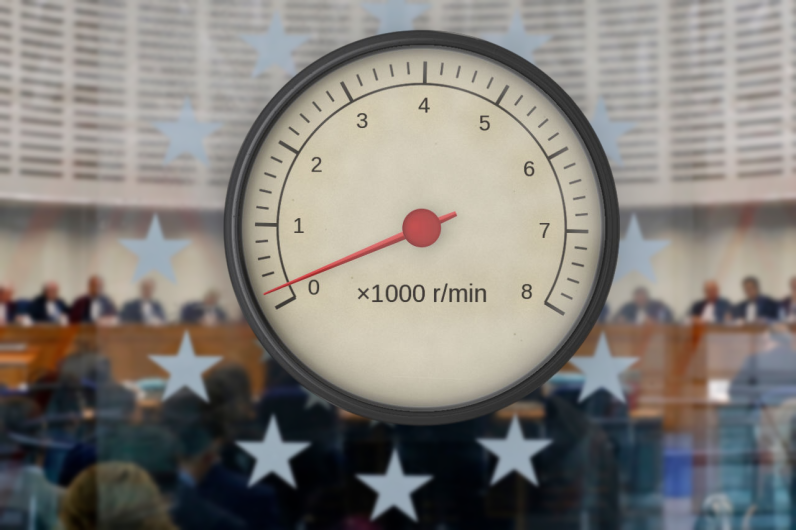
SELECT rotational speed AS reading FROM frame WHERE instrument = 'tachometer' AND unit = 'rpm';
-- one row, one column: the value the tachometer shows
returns 200 rpm
